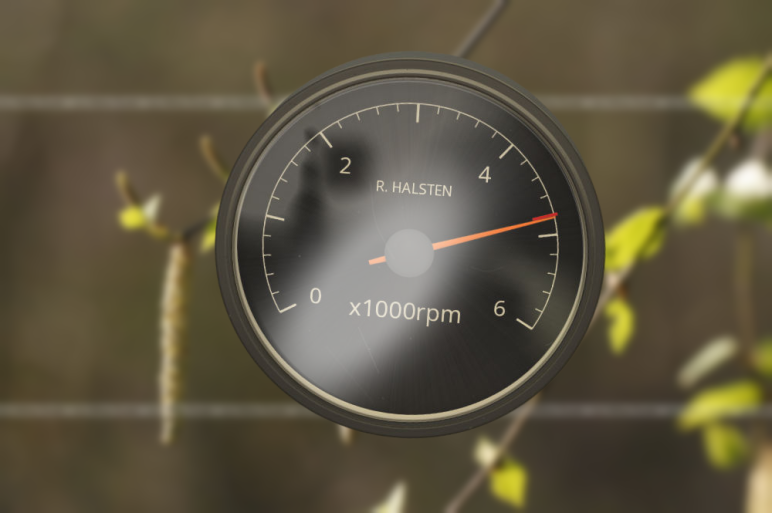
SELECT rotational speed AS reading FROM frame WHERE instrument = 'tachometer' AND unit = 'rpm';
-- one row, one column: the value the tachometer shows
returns 4800 rpm
